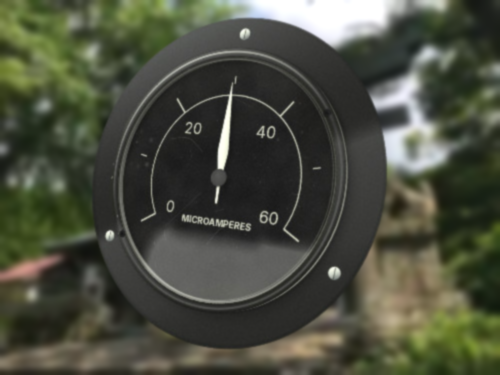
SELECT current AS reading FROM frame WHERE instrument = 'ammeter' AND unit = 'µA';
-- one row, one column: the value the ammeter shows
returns 30 µA
